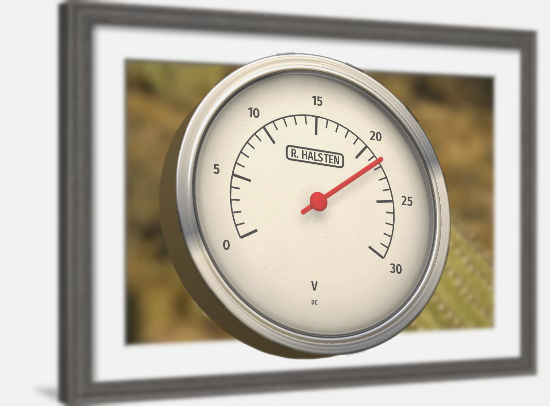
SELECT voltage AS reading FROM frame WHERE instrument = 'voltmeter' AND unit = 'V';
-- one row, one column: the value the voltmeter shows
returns 21.5 V
